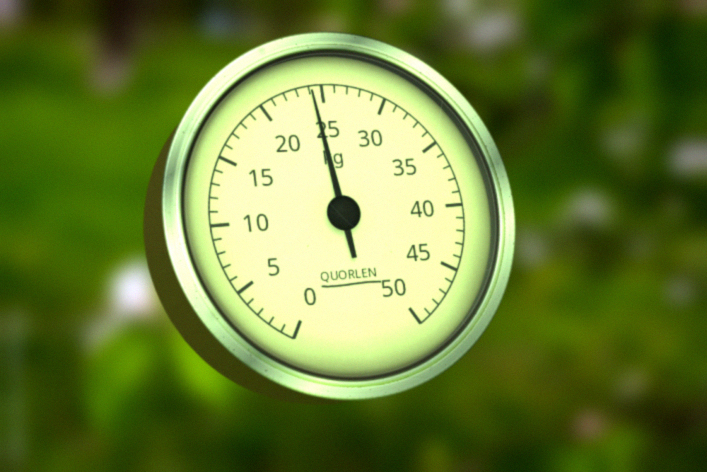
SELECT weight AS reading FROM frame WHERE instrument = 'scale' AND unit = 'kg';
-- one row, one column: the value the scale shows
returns 24 kg
